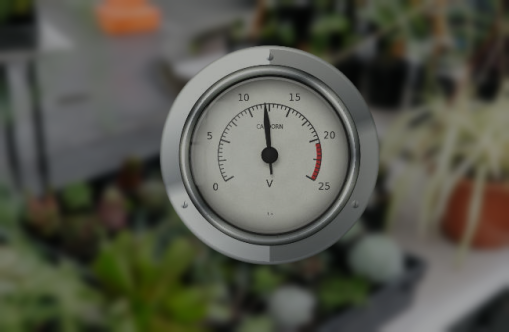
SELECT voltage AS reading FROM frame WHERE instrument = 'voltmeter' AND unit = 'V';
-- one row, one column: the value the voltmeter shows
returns 12 V
